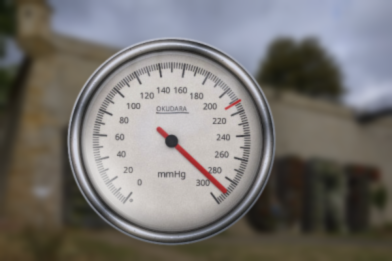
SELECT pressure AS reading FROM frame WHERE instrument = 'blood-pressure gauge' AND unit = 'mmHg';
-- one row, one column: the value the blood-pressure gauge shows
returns 290 mmHg
